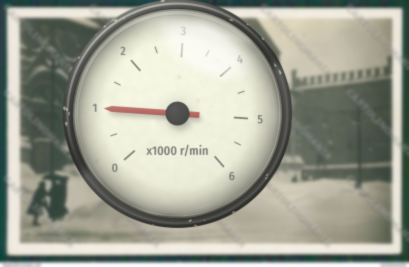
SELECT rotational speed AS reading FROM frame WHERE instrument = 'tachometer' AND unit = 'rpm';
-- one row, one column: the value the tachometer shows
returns 1000 rpm
